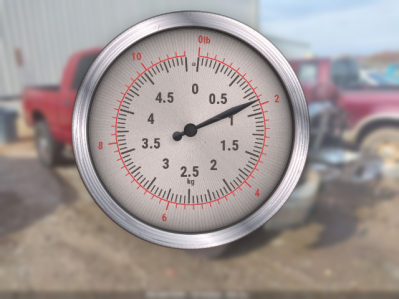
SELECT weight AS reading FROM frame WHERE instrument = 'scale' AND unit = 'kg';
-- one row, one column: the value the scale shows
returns 0.85 kg
